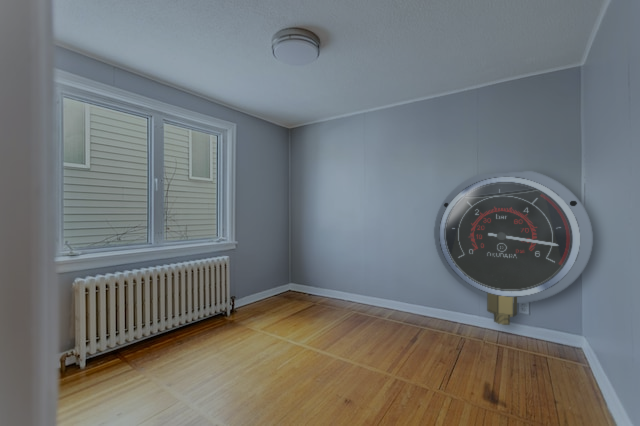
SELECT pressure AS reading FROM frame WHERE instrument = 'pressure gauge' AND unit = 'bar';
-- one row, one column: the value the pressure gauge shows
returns 5.5 bar
